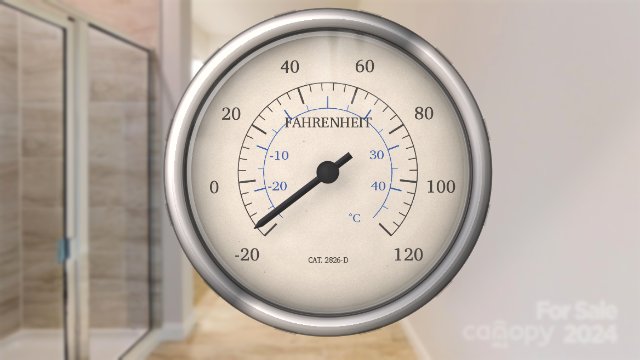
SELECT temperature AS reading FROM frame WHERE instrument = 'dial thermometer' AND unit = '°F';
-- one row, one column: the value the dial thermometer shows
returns -16 °F
